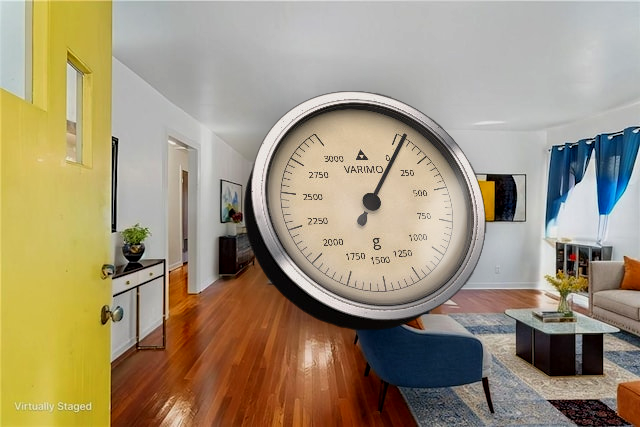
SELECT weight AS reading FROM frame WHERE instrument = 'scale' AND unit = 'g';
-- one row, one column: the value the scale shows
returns 50 g
